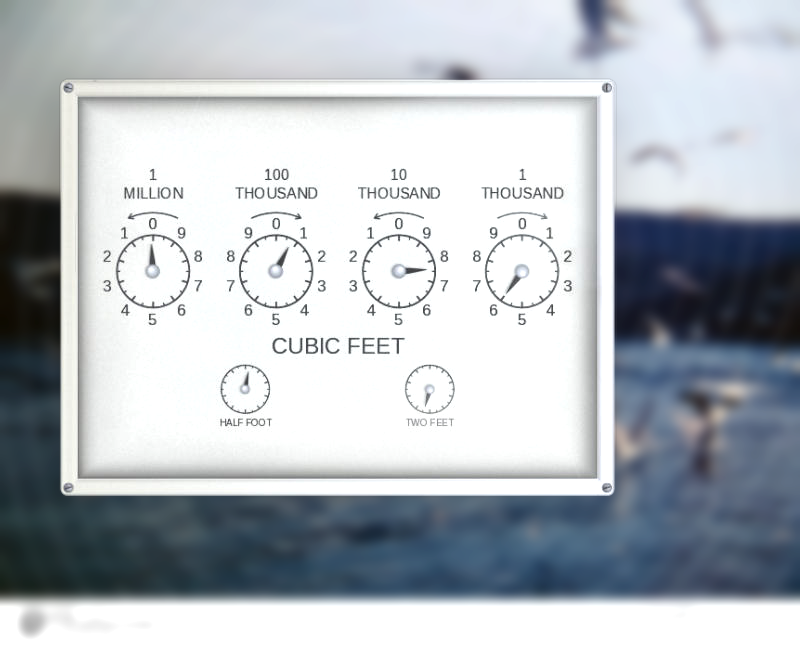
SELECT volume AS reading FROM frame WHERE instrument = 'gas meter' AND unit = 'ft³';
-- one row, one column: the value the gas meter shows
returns 7600 ft³
